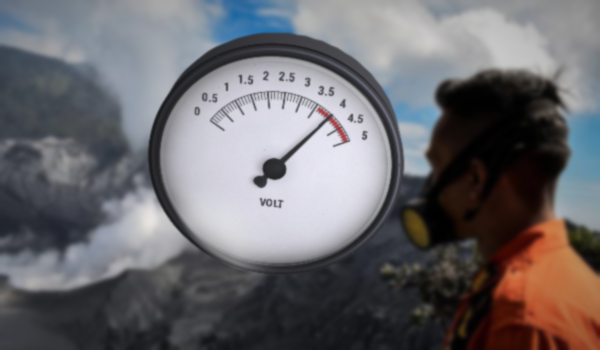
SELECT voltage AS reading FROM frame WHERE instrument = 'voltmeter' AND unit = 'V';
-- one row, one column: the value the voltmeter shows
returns 4 V
